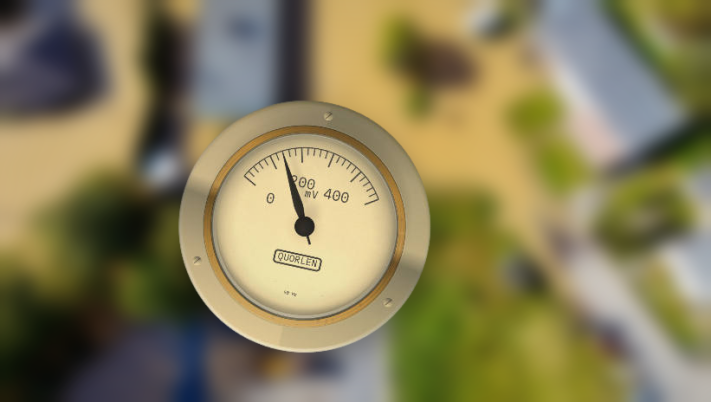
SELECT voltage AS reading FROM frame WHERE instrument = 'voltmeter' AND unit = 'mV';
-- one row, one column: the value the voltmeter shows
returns 140 mV
